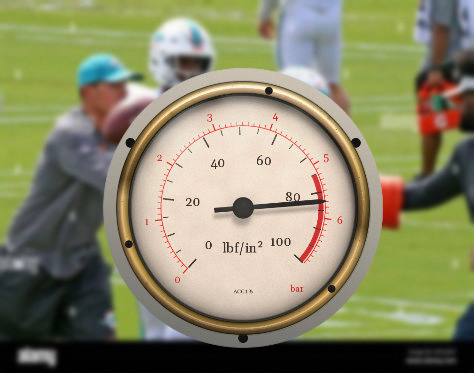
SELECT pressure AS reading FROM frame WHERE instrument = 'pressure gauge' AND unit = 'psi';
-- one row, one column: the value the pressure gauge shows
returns 82.5 psi
